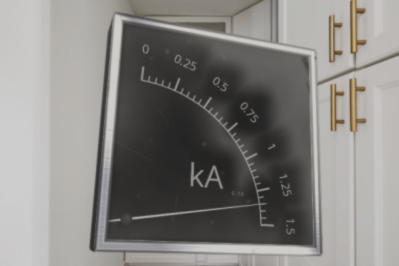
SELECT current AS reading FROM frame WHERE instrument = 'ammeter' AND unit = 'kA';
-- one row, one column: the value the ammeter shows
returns 1.35 kA
